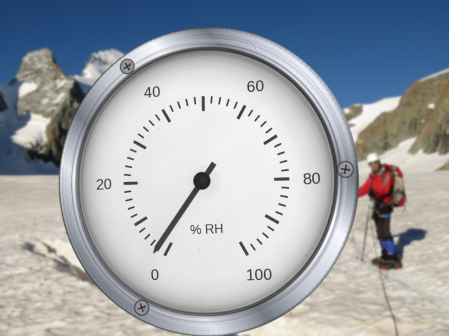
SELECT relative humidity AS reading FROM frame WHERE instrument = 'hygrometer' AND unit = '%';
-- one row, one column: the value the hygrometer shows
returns 2 %
